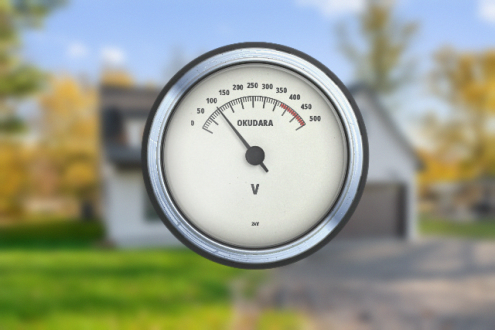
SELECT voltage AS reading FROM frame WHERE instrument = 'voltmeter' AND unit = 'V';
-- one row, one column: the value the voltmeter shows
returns 100 V
